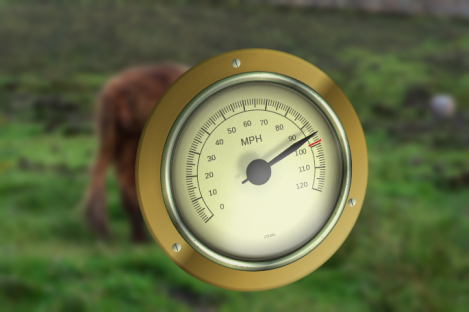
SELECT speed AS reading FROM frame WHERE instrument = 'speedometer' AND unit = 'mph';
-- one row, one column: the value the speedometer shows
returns 95 mph
